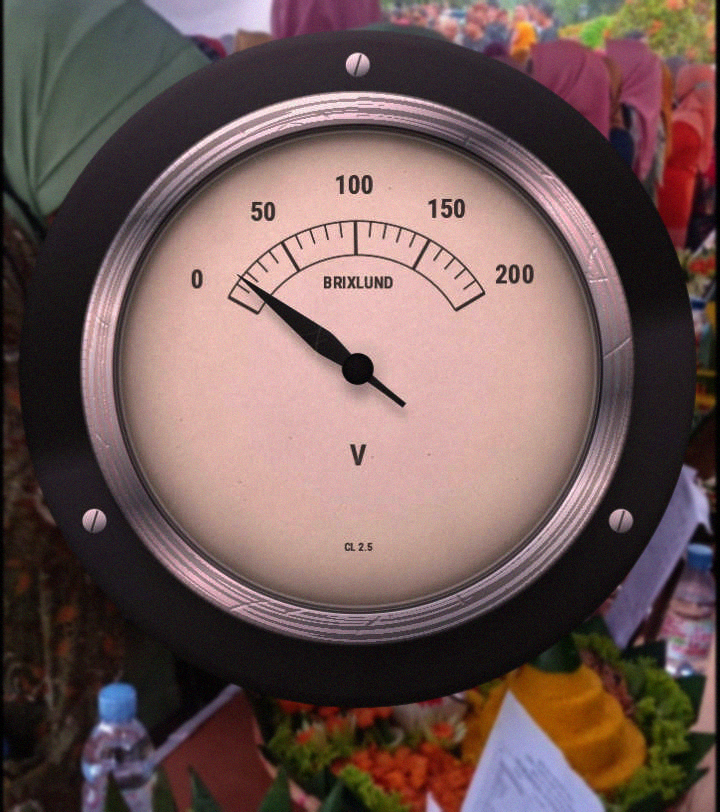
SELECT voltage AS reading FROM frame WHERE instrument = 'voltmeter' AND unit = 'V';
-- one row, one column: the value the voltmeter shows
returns 15 V
